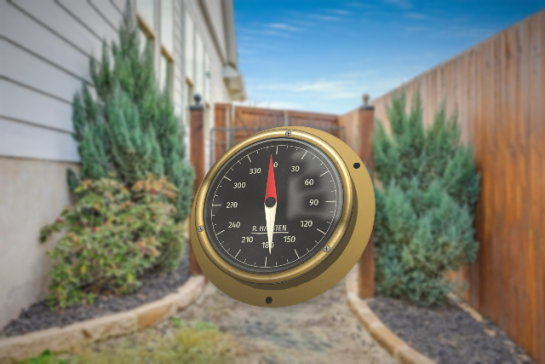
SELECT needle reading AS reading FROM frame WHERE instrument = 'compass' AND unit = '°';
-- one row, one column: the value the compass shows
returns 355 °
